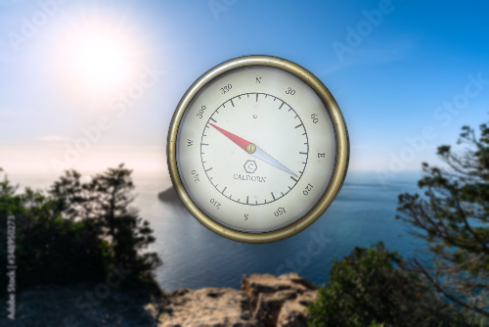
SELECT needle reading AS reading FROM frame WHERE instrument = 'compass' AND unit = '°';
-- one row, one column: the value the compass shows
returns 295 °
